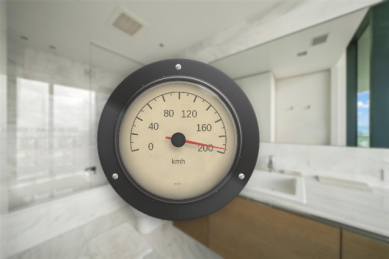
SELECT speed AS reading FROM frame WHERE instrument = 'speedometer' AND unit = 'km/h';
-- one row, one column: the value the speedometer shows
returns 195 km/h
